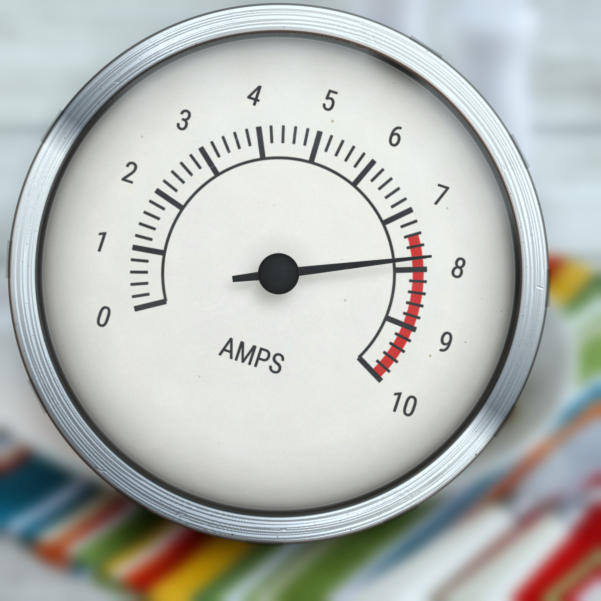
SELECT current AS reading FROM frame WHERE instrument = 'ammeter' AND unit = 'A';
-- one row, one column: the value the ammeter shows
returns 7.8 A
